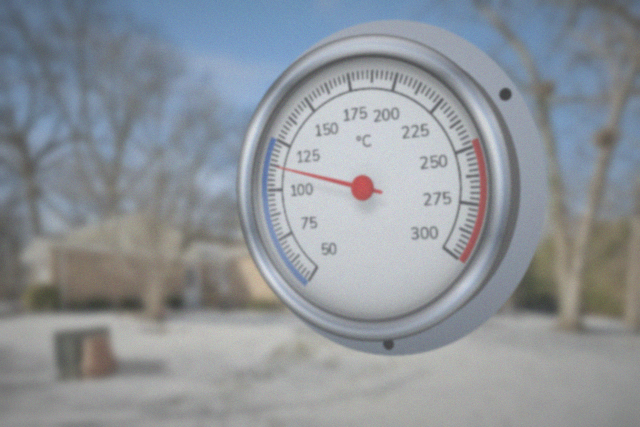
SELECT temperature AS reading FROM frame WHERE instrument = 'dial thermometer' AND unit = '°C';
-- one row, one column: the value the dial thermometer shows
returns 112.5 °C
